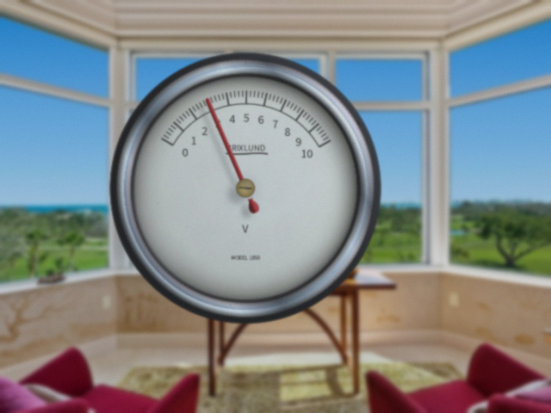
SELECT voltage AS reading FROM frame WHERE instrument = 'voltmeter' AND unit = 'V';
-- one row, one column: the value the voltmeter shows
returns 3 V
